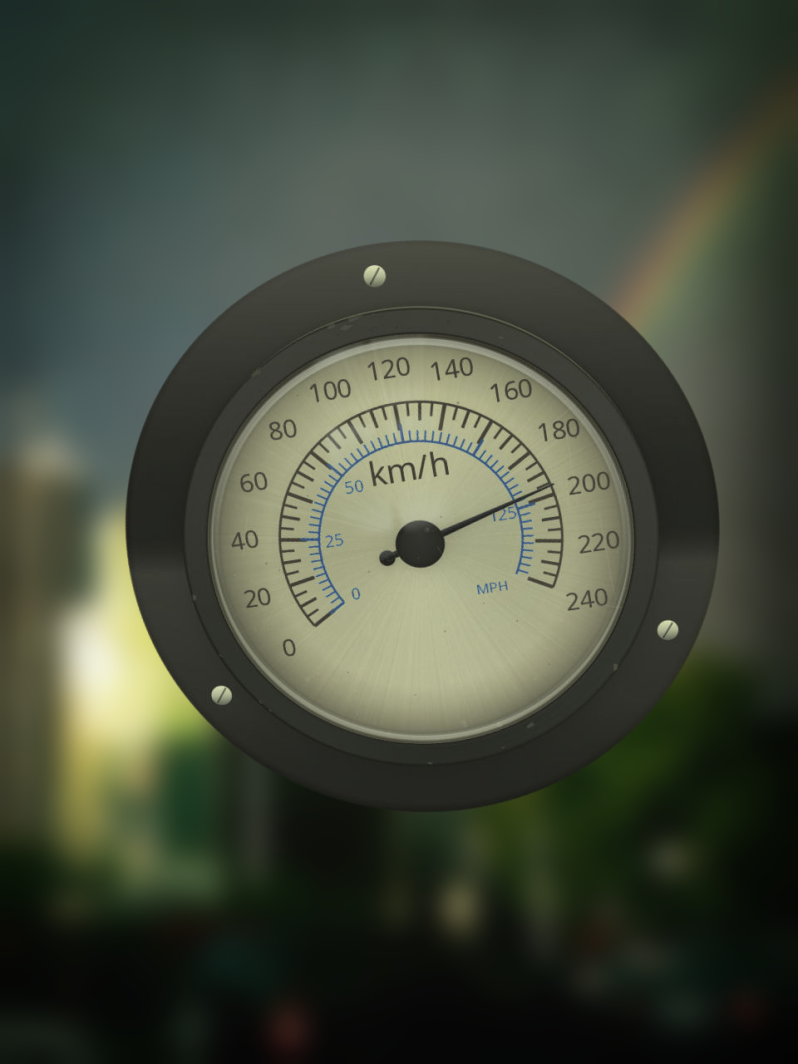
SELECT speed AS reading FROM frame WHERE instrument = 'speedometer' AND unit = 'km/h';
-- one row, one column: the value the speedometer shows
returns 195 km/h
